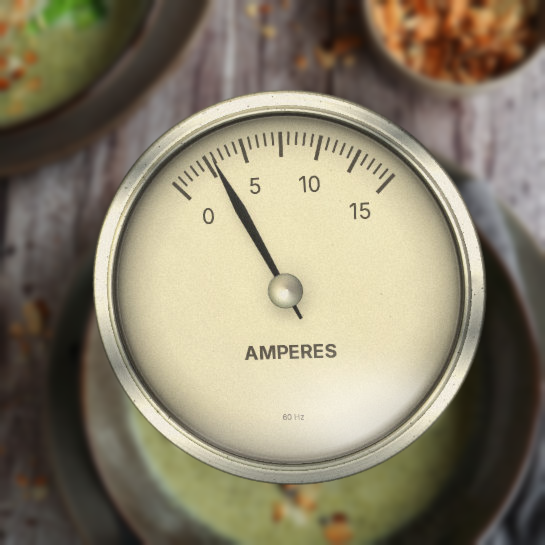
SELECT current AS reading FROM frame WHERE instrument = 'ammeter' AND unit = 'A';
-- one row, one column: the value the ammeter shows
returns 3 A
